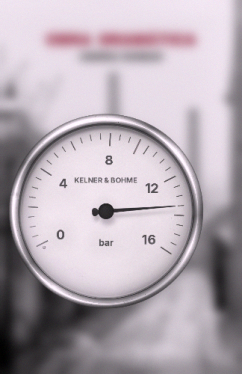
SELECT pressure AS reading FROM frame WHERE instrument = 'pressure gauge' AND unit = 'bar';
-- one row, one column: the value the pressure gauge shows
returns 13.5 bar
